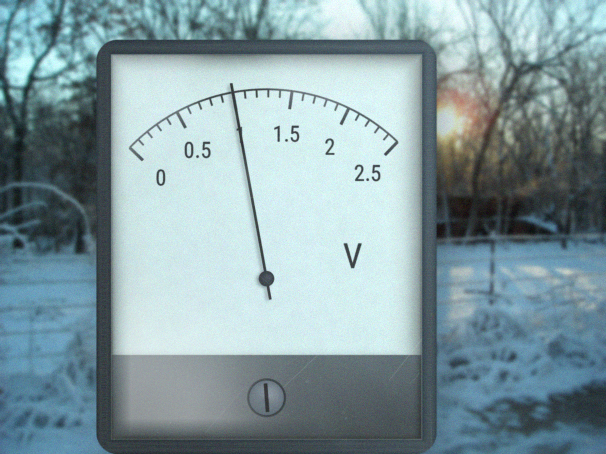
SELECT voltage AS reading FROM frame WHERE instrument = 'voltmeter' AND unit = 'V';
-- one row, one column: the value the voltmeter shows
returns 1 V
